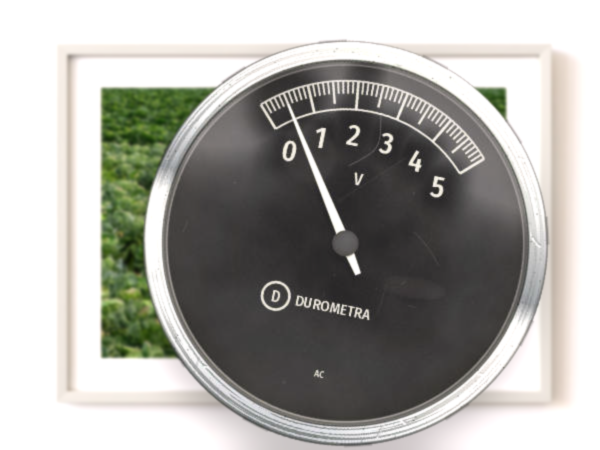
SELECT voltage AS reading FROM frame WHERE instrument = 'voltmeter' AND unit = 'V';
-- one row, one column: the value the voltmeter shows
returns 0.5 V
